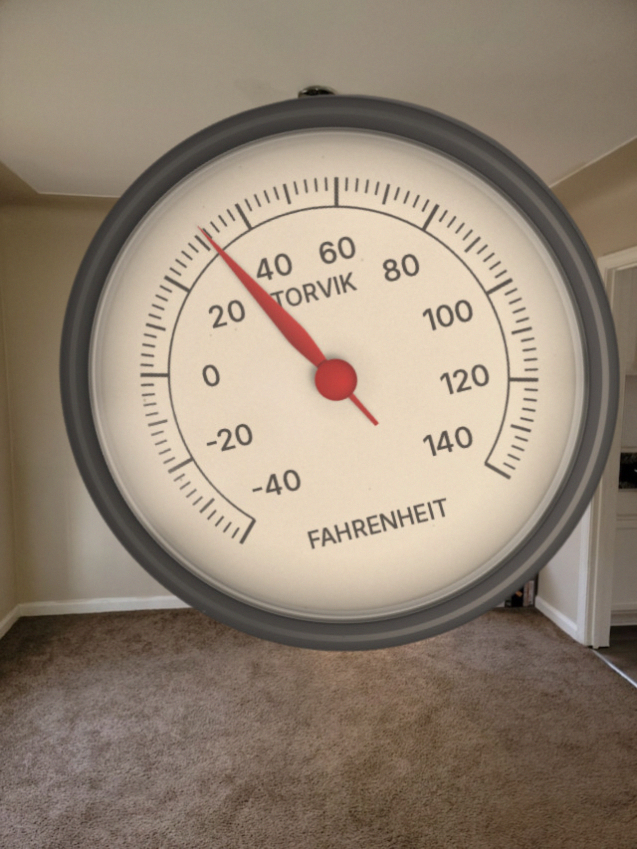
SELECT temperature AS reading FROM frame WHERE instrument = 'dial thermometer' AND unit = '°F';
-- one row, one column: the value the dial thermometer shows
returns 32 °F
